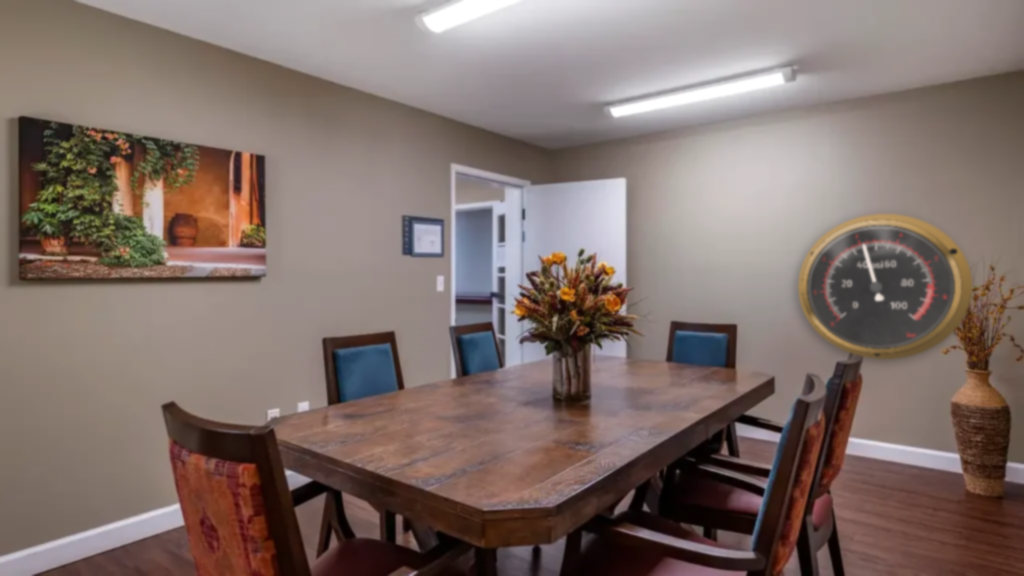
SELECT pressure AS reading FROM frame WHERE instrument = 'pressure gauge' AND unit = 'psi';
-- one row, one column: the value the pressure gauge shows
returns 45 psi
